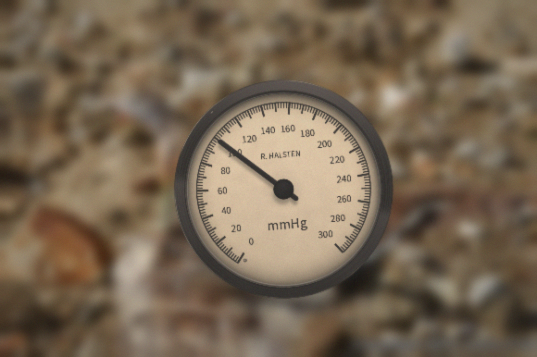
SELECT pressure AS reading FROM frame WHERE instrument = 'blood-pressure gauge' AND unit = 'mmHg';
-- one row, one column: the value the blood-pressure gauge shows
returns 100 mmHg
